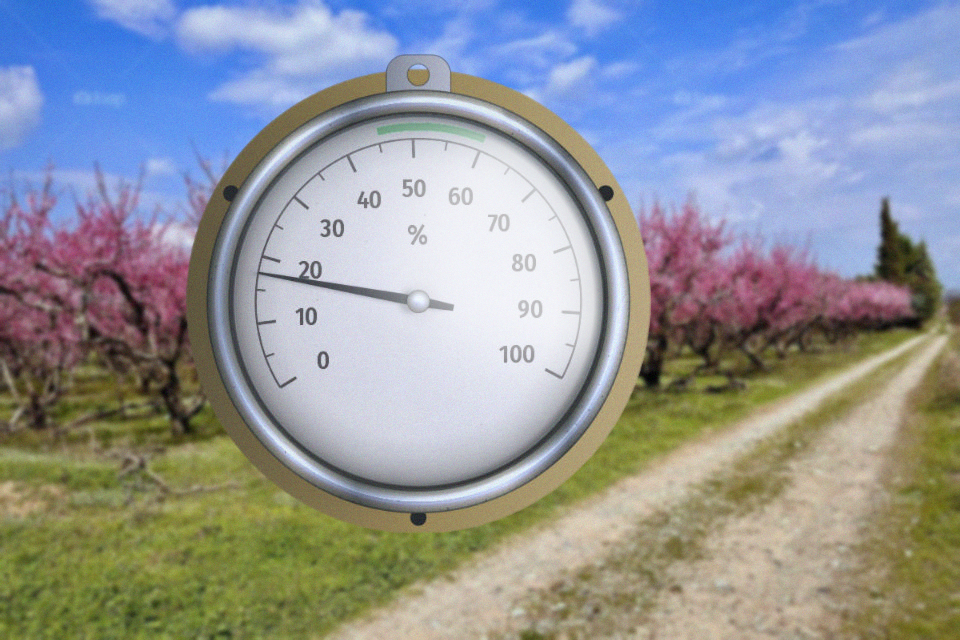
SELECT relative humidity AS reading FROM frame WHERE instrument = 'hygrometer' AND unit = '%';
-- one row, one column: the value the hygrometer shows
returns 17.5 %
